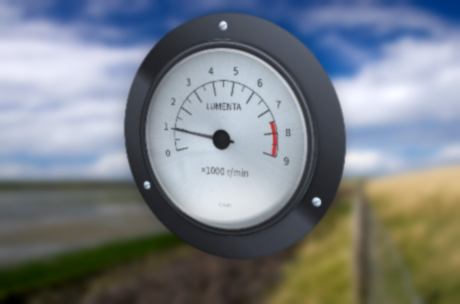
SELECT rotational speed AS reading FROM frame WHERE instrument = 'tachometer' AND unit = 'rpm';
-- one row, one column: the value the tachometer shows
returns 1000 rpm
